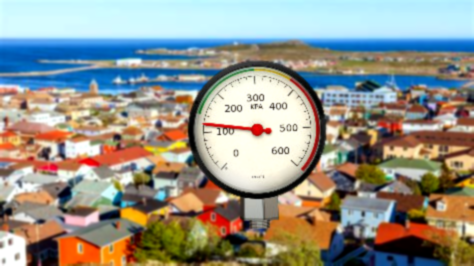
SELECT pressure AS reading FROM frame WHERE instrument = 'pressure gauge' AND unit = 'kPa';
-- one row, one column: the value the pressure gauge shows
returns 120 kPa
